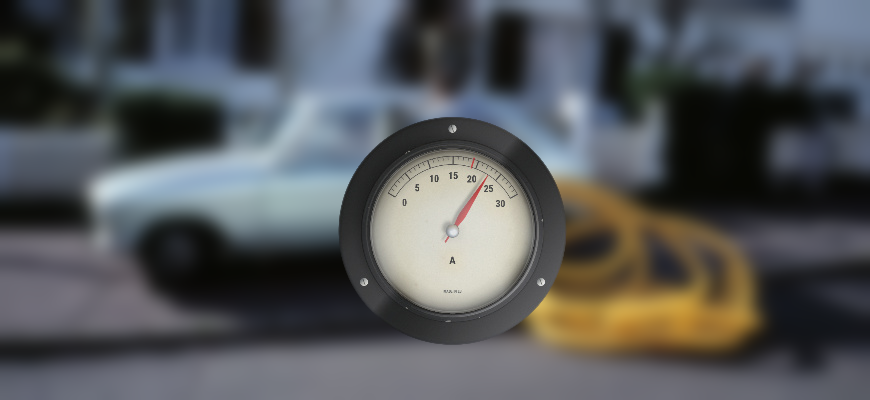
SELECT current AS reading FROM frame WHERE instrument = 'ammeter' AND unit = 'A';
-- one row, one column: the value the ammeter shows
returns 23 A
